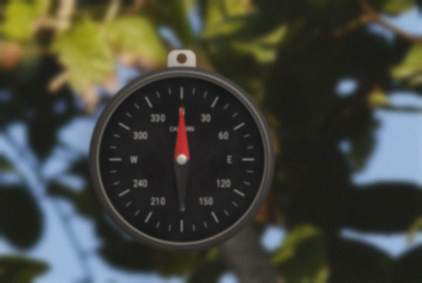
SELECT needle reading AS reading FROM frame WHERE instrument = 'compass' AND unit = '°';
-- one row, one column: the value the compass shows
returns 0 °
